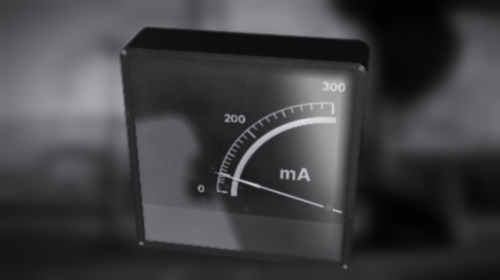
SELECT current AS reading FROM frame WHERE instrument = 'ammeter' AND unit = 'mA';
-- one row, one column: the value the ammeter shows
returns 100 mA
